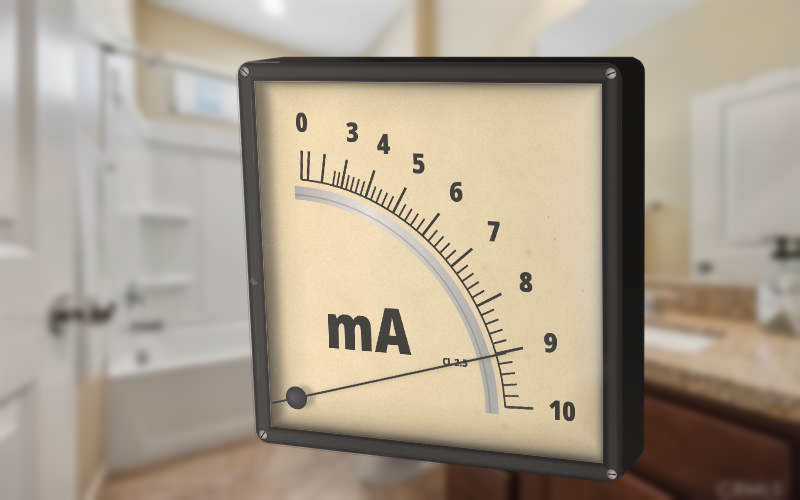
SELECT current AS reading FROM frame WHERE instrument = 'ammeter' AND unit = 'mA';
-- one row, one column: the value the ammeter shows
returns 9 mA
